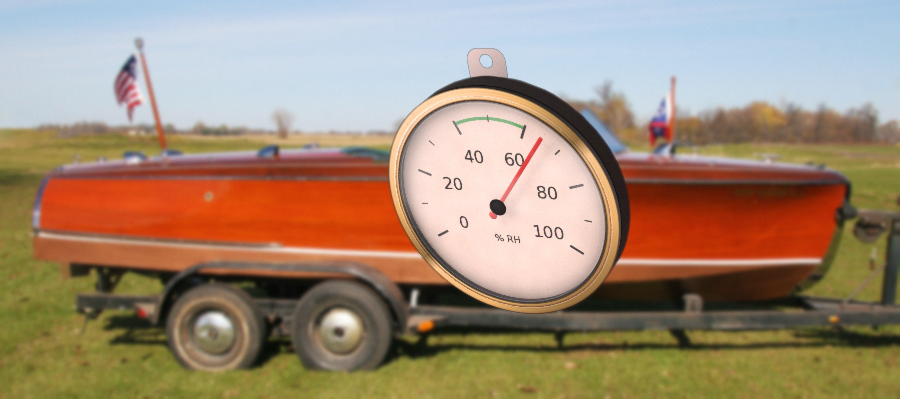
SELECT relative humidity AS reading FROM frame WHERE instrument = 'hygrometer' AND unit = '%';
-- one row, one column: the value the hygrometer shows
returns 65 %
